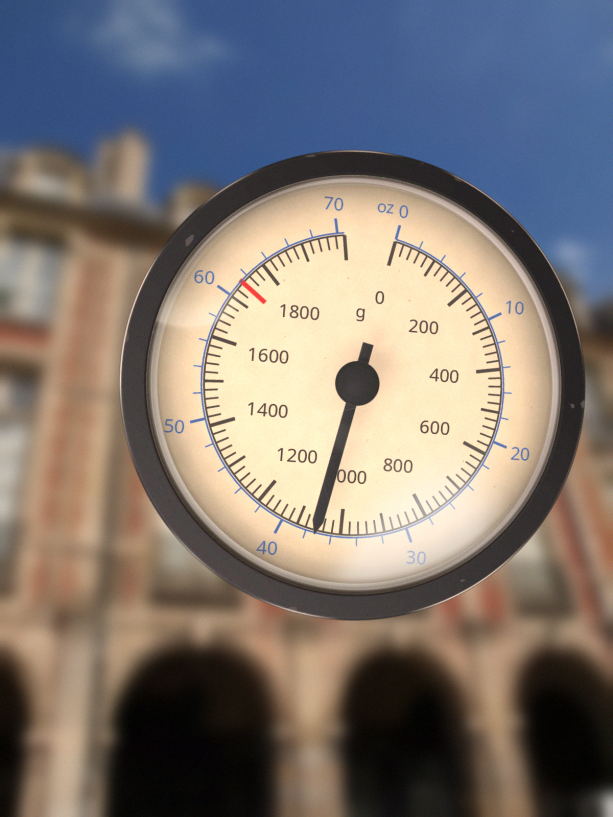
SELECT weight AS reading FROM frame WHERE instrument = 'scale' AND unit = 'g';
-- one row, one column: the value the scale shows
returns 1060 g
